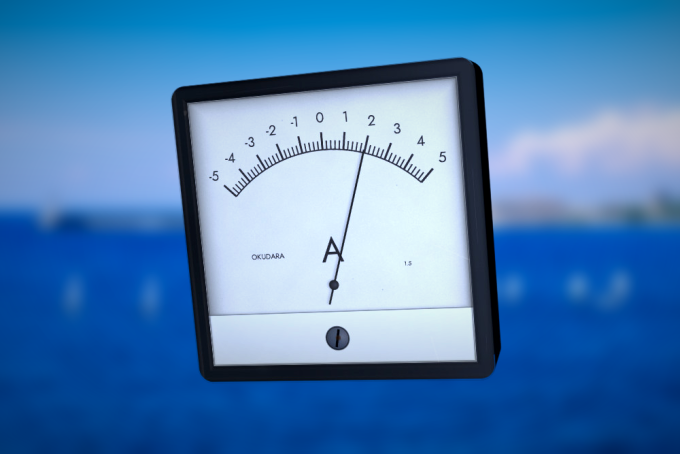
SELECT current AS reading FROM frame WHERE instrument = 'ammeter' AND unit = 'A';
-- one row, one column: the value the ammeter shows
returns 2 A
